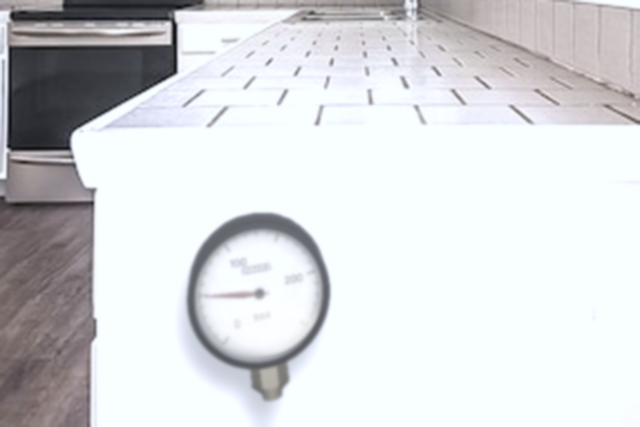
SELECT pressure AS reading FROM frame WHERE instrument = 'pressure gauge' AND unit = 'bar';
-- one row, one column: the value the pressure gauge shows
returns 50 bar
